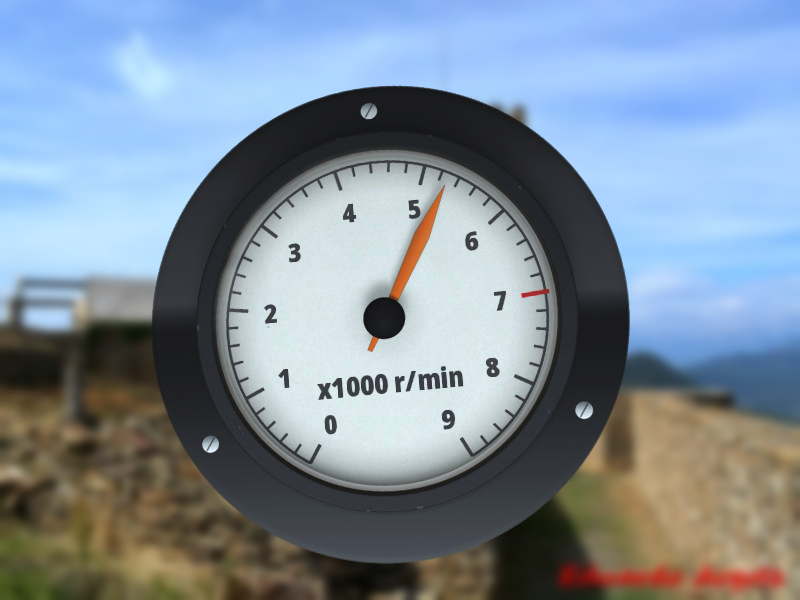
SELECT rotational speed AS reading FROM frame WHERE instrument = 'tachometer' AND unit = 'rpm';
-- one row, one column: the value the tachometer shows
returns 5300 rpm
